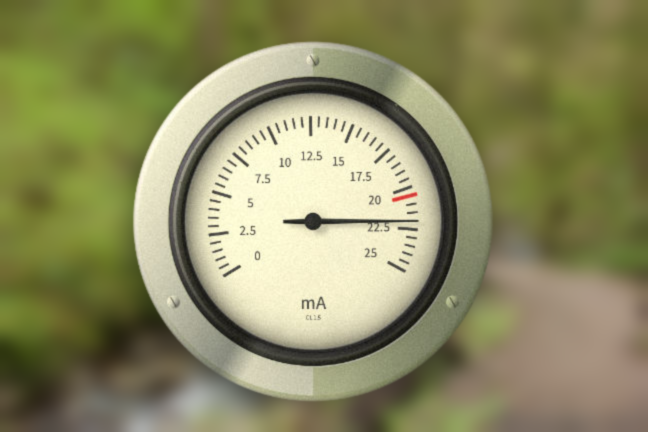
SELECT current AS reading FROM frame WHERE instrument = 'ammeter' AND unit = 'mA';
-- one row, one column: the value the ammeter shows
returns 22 mA
